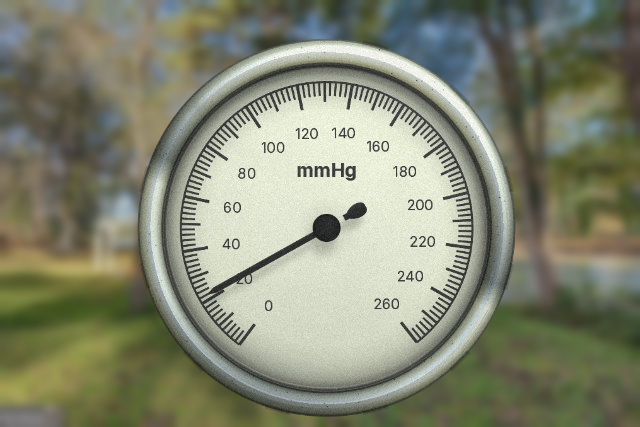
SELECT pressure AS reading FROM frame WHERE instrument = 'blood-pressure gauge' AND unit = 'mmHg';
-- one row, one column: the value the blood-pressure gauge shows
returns 22 mmHg
